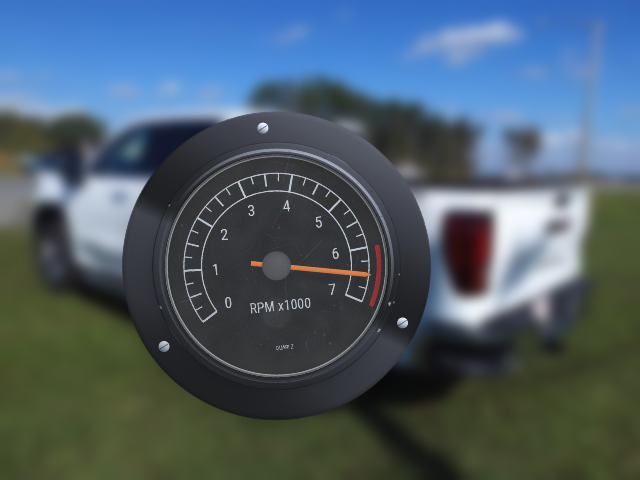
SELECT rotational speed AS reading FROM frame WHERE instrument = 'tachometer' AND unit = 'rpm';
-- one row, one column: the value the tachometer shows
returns 6500 rpm
